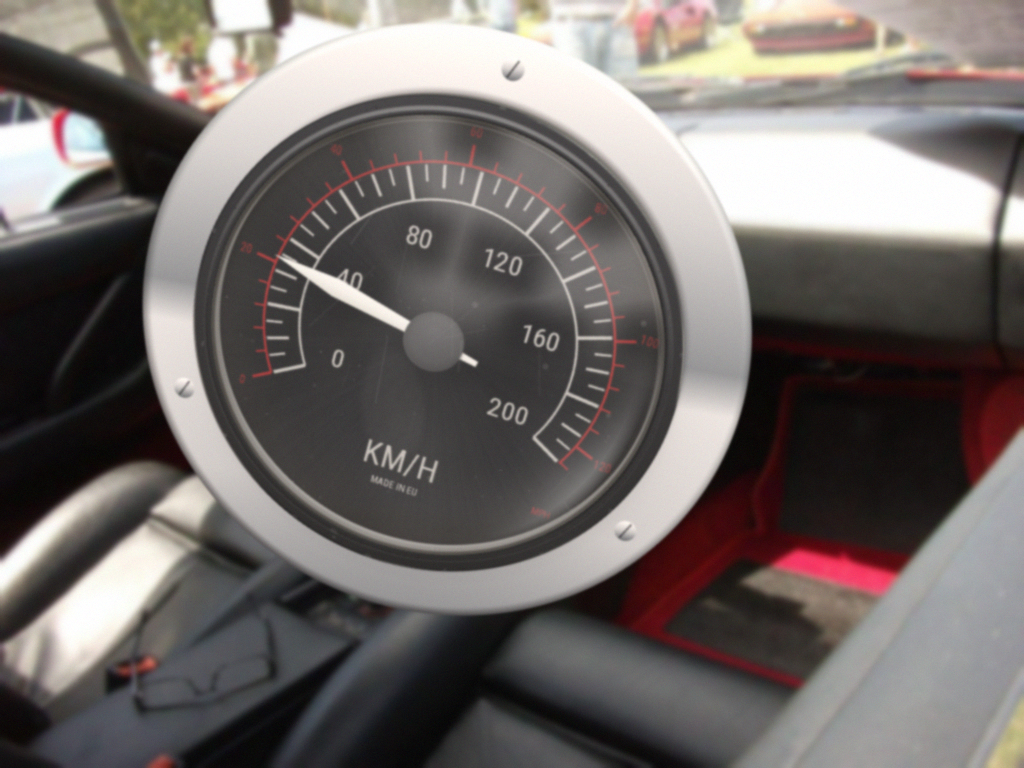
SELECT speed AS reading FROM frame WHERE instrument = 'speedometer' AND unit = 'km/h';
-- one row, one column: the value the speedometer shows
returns 35 km/h
